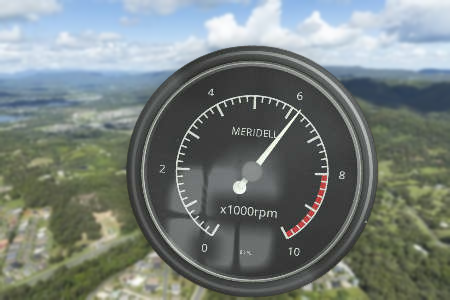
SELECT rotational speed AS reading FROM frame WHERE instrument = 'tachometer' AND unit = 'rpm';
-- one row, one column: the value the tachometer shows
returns 6200 rpm
